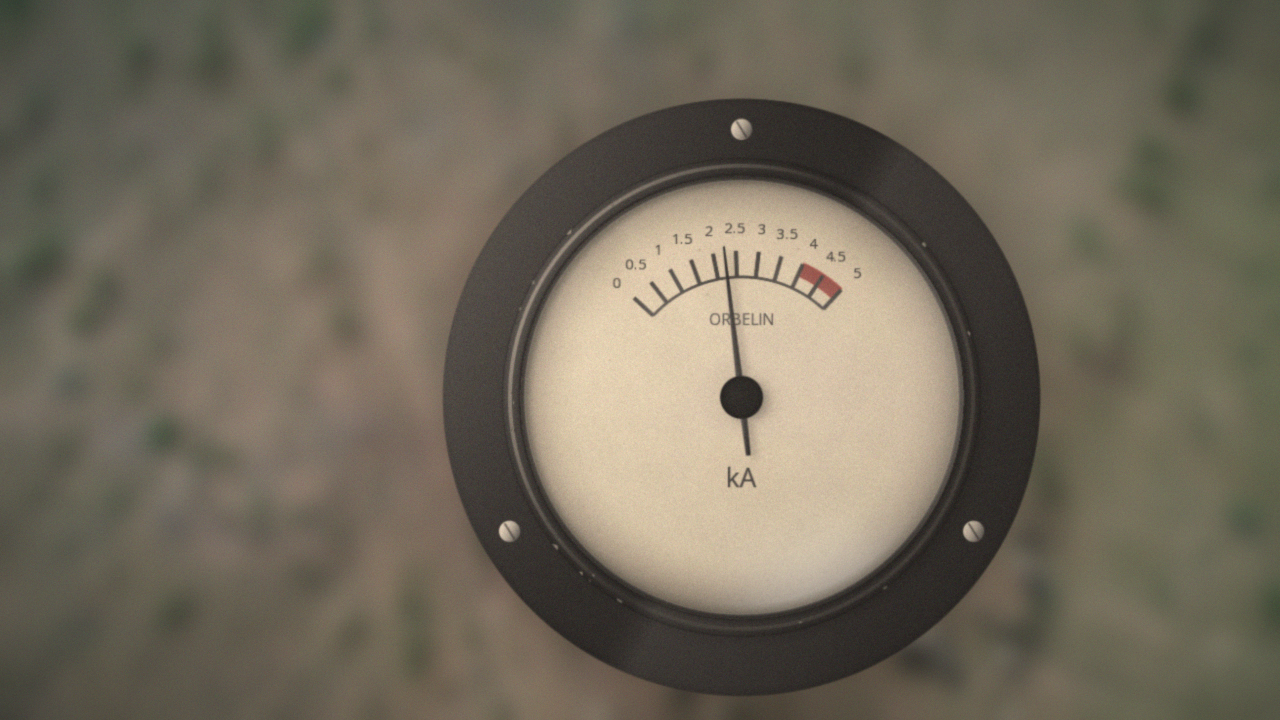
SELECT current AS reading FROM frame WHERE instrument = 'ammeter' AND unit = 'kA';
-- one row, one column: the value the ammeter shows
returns 2.25 kA
